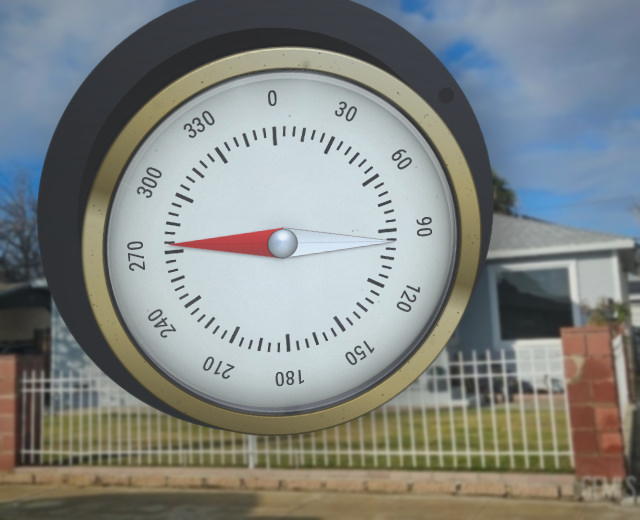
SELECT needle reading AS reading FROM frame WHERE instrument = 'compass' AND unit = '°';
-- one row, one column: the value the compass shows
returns 275 °
